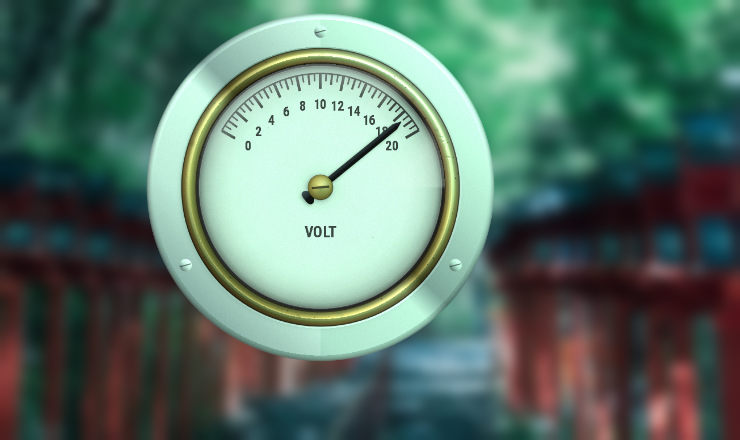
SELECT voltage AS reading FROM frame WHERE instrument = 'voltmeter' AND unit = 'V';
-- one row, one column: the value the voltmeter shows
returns 18.5 V
